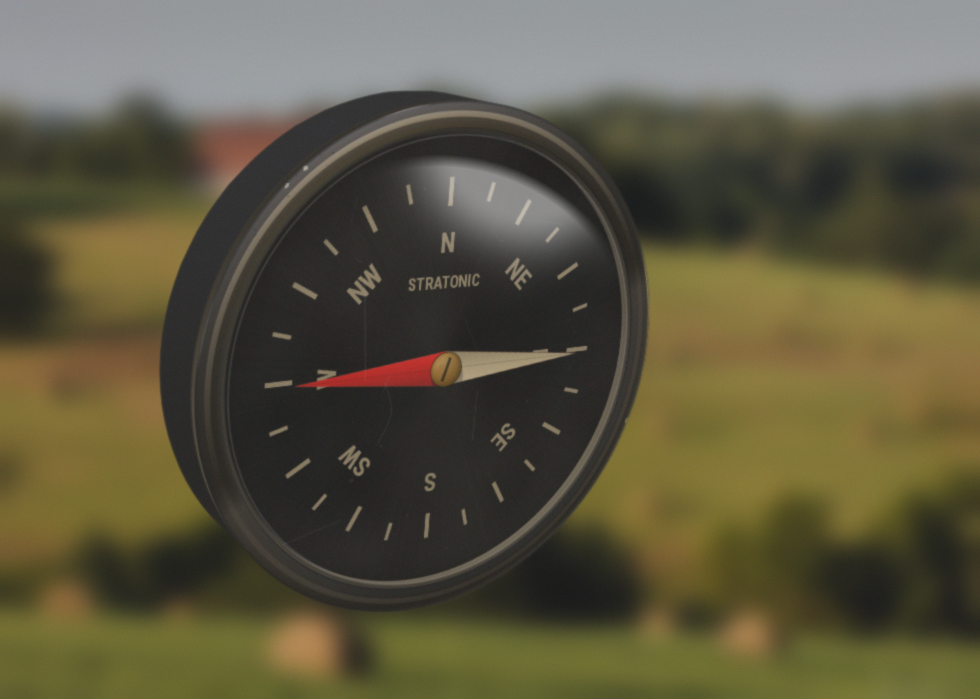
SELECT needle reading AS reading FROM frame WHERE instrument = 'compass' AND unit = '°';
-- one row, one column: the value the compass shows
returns 270 °
